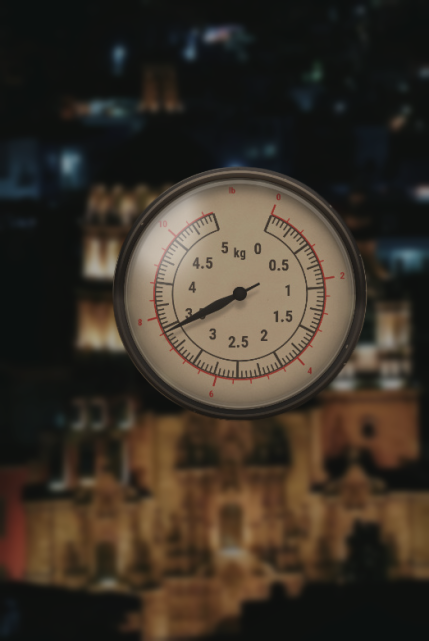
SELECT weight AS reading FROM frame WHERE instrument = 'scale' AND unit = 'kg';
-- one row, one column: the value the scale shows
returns 3.45 kg
